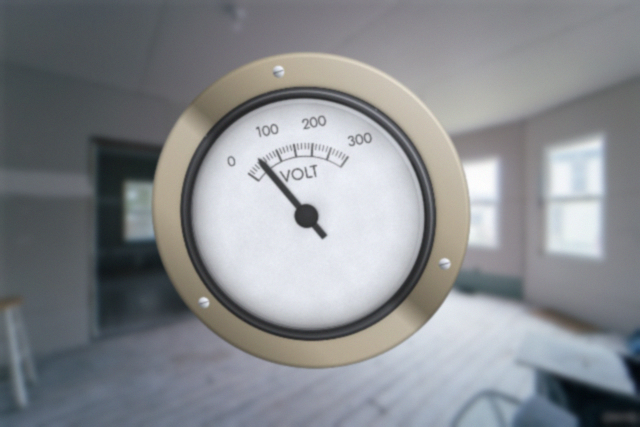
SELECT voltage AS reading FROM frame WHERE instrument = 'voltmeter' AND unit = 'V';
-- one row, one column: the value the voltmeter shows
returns 50 V
